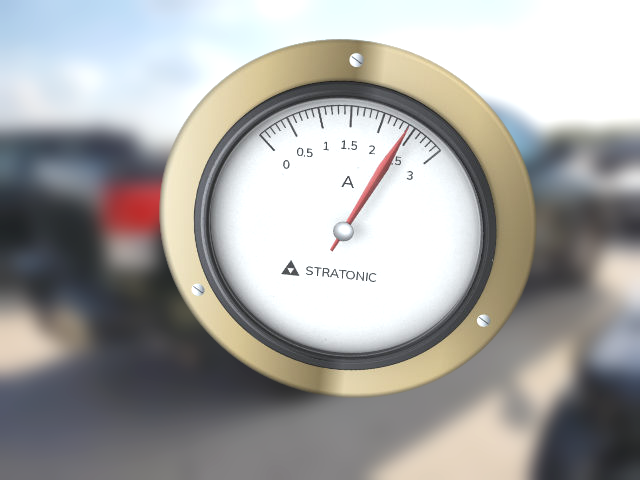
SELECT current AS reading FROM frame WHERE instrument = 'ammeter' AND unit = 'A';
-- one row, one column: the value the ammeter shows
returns 2.4 A
